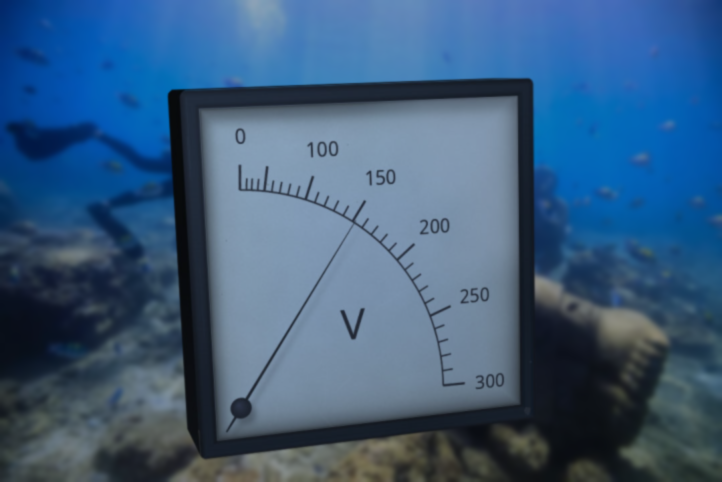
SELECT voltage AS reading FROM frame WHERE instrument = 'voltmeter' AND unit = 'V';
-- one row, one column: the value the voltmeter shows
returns 150 V
